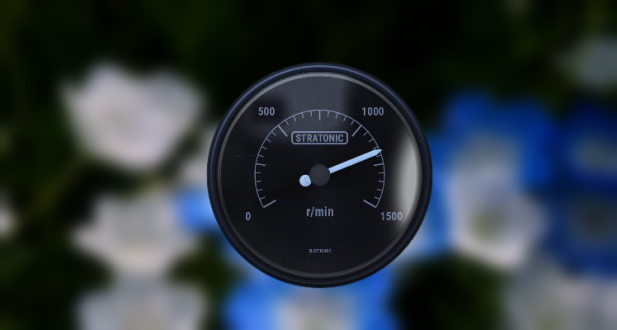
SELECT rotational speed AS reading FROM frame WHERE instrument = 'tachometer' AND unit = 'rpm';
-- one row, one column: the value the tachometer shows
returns 1175 rpm
